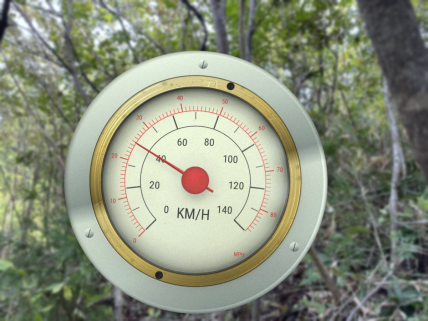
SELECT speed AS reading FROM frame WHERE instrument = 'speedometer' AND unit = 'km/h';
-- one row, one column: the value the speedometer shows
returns 40 km/h
